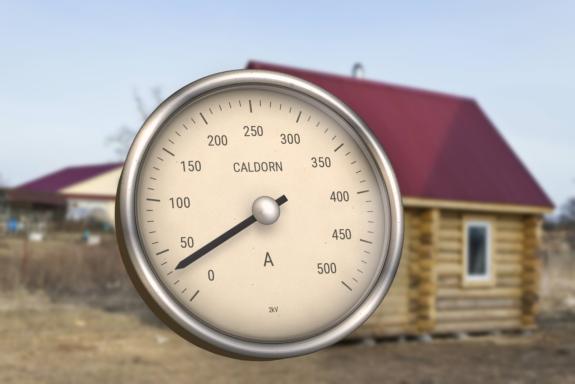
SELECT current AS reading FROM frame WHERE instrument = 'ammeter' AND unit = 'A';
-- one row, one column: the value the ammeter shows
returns 30 A
